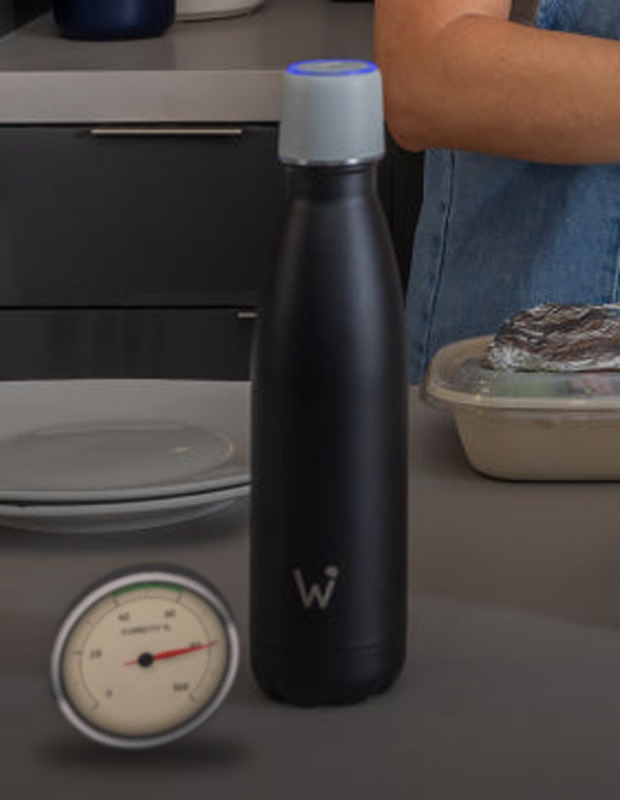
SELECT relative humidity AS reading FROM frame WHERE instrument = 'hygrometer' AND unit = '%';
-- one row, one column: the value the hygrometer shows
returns 80 %
